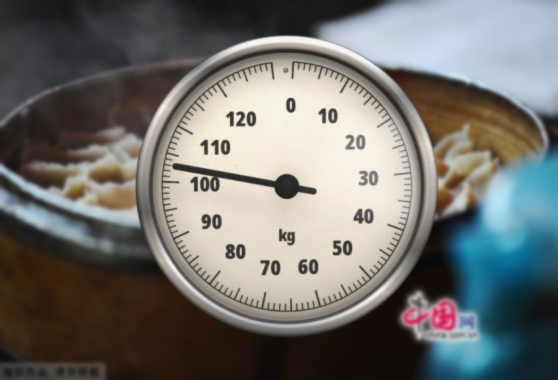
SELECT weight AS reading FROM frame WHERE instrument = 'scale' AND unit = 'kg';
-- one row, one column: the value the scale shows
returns 103 kg
